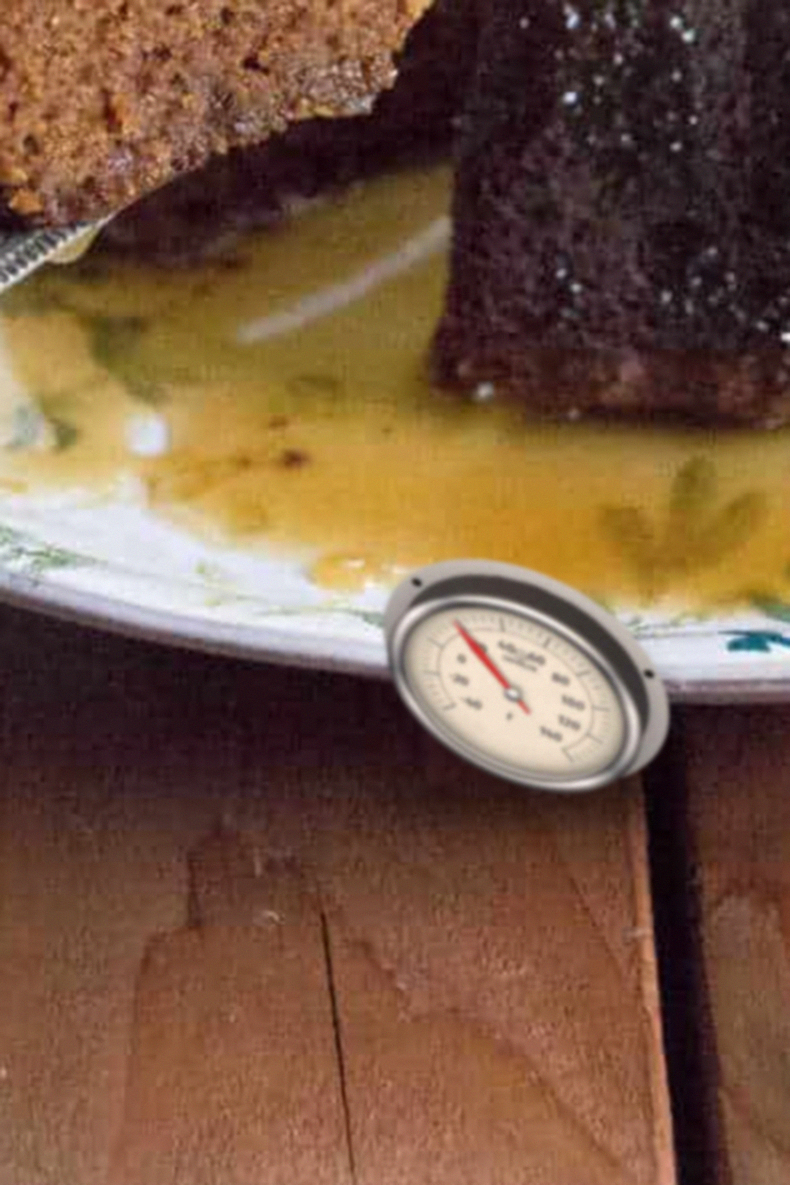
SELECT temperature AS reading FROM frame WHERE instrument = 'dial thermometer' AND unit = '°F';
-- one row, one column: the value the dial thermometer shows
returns 20 °F
